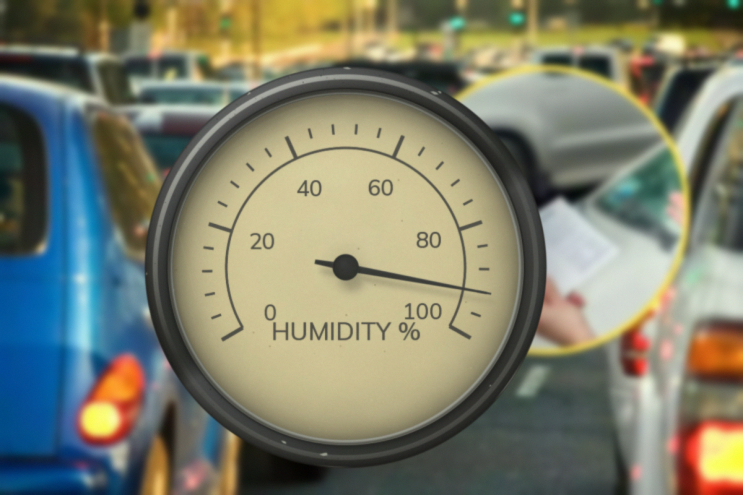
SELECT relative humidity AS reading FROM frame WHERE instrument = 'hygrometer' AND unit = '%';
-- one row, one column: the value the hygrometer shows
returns 92 %
